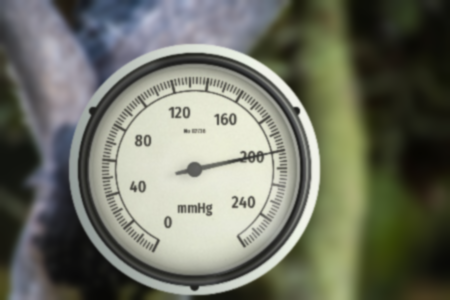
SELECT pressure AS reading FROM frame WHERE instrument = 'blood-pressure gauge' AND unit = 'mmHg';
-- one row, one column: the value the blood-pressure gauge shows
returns 200 mmHg
